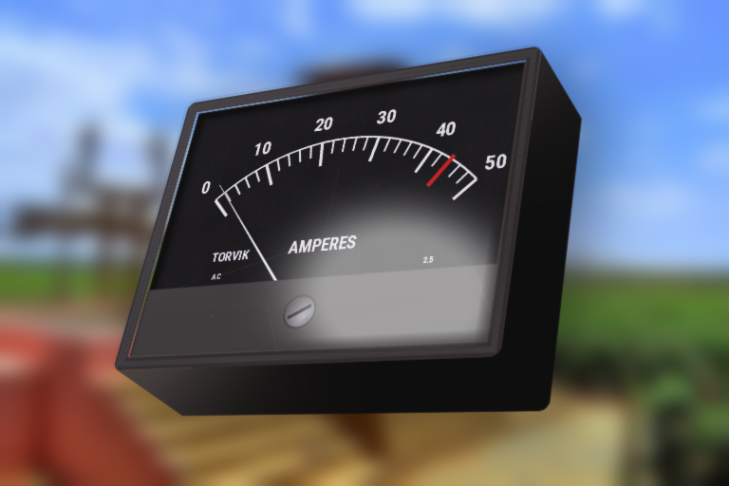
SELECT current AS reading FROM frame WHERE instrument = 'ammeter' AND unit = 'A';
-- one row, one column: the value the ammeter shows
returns 2 A
